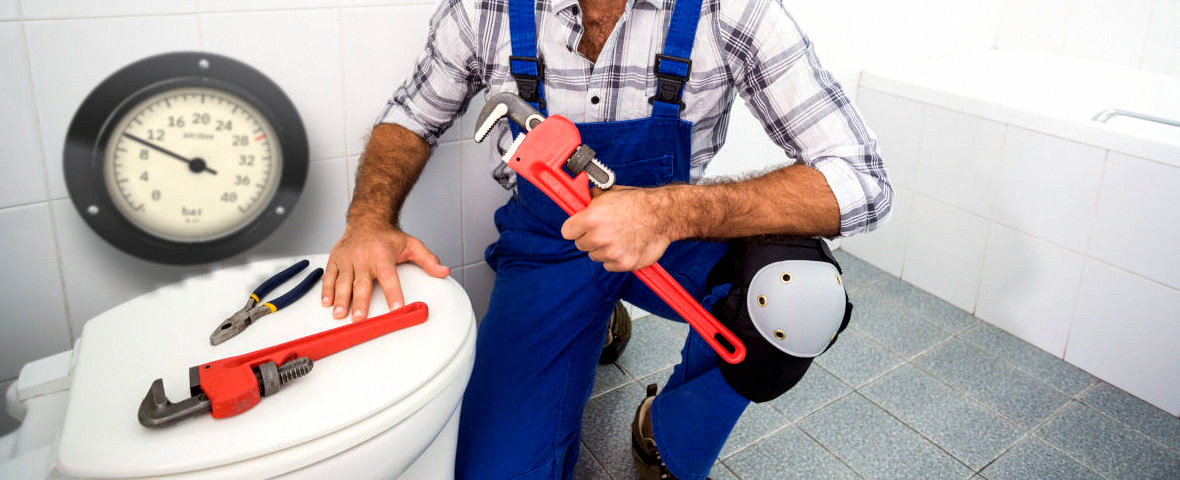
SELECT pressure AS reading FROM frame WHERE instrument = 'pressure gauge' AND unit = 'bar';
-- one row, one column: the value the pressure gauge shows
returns 10 bar
